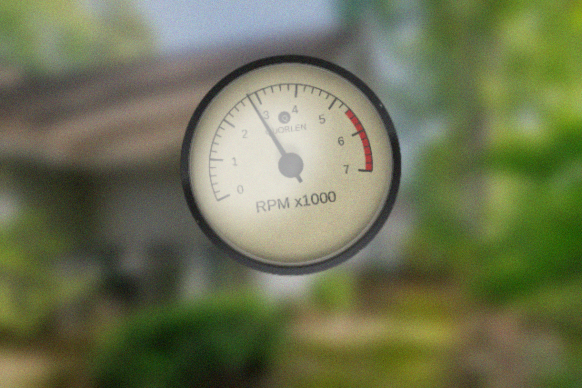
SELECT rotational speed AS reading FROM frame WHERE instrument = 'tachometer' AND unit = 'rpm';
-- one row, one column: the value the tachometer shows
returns 2800 rpm
